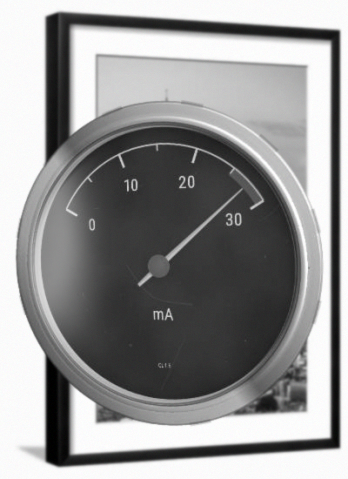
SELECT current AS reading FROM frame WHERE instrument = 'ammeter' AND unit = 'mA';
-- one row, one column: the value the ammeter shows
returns 27.5 mA
